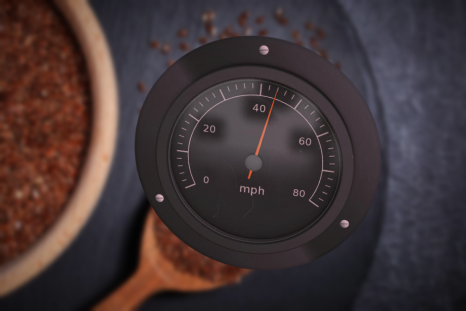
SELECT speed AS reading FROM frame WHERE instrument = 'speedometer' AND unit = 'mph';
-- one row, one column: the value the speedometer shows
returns 44 mph
